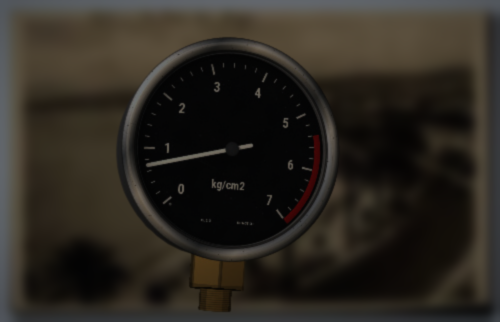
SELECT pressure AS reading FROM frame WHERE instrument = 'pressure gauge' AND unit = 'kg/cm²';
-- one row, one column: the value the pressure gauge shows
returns 0.7 kg/cm²
